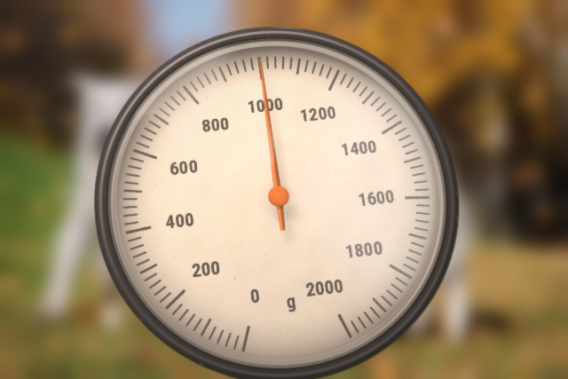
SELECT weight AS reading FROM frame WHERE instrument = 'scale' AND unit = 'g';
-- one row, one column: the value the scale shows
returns 1000 g
